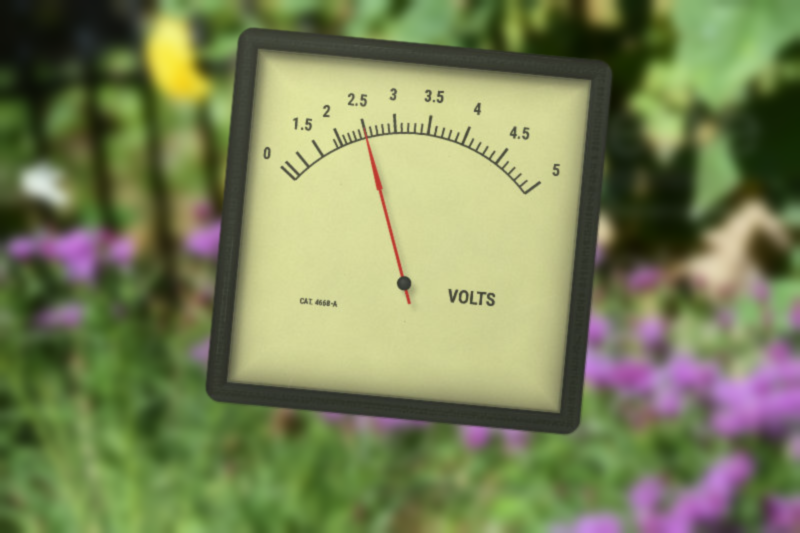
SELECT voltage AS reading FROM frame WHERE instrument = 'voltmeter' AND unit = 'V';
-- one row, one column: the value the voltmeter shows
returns 2.5 V
